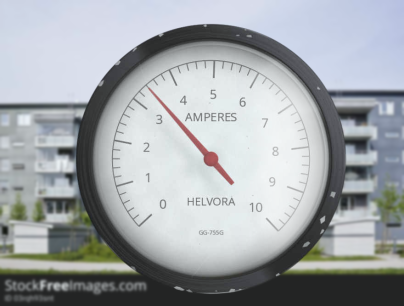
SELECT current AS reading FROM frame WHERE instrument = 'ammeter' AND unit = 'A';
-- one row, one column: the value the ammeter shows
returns 3.4 A
